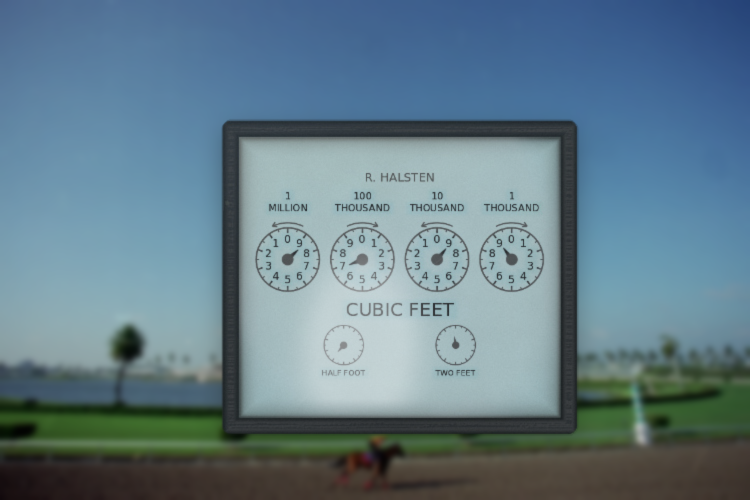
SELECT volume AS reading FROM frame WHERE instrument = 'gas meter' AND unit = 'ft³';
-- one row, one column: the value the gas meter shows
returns 868900 ft³
